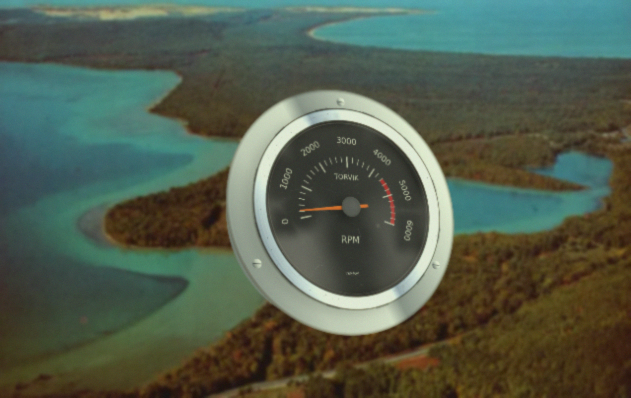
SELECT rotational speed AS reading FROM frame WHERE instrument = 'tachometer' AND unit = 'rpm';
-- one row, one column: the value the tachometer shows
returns 200 rpm
